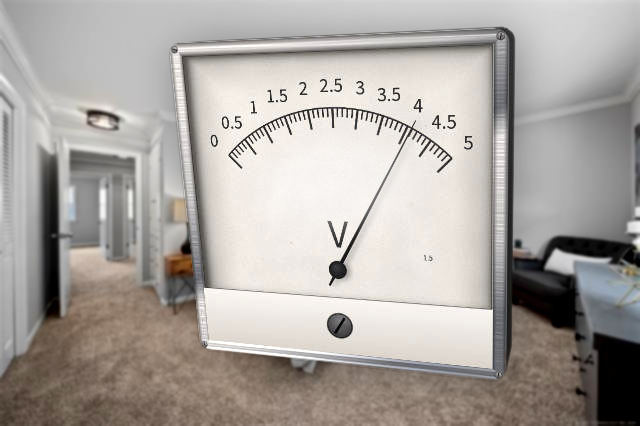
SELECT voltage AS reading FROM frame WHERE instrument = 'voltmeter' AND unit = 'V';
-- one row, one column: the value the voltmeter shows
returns 4.1 V
